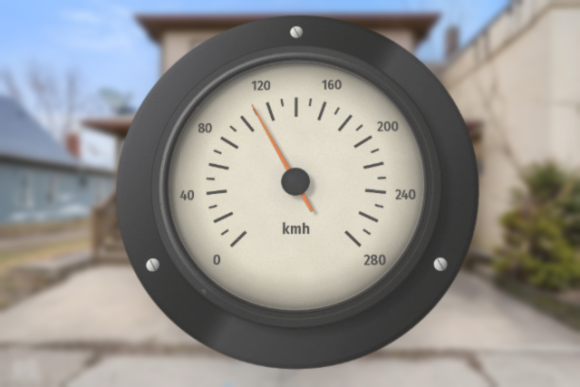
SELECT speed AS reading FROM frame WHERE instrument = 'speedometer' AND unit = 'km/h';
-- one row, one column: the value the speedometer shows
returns 110 km/h
